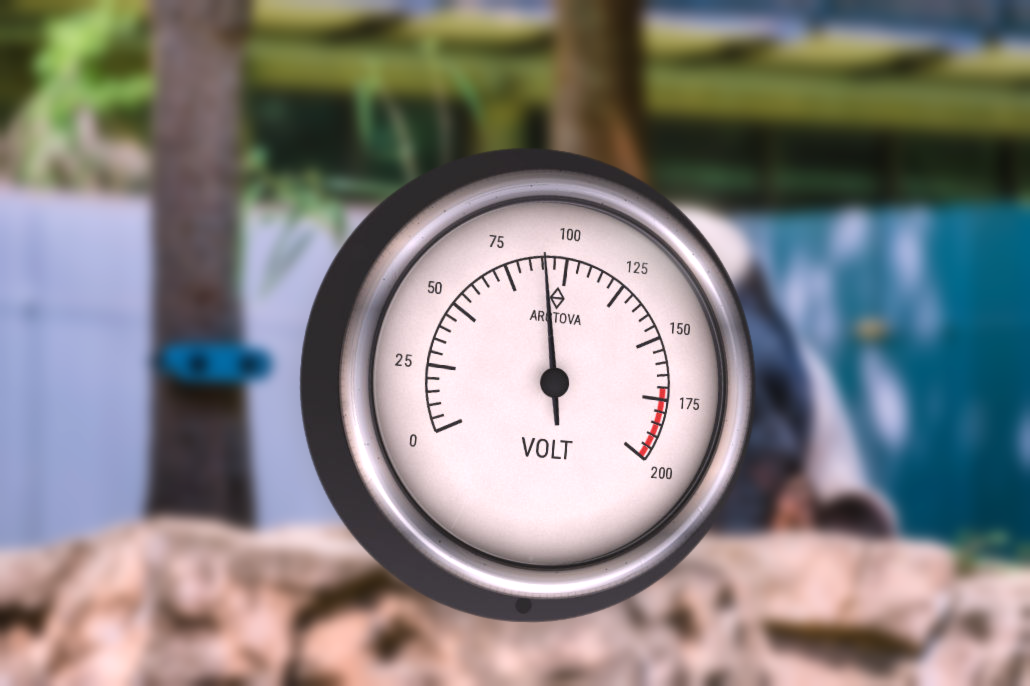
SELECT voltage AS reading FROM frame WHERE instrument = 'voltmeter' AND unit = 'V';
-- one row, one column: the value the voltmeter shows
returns 90 V
